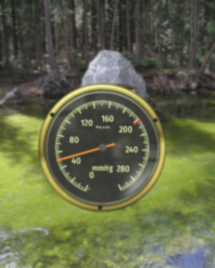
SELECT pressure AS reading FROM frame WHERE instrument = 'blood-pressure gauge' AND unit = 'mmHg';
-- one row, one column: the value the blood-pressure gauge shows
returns 50 mmHg
